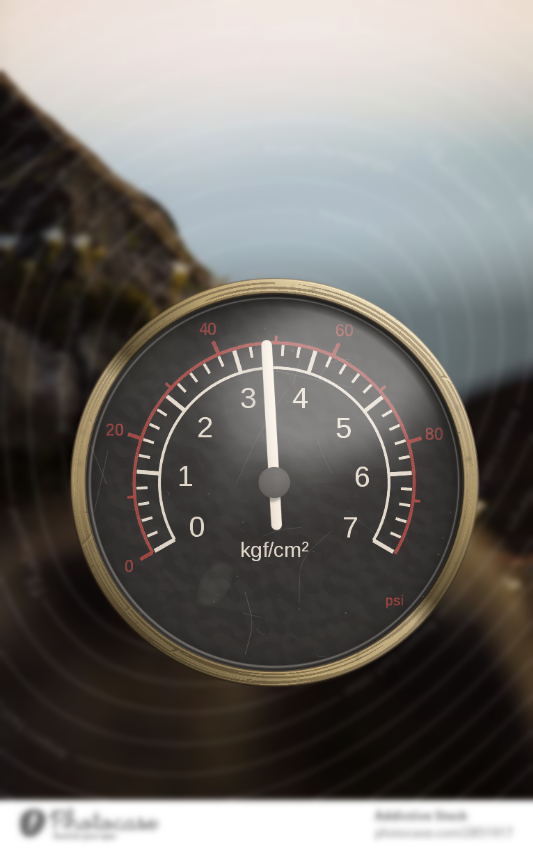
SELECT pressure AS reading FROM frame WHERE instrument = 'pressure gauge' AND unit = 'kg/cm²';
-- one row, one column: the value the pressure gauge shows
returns 3.4 kg/cm²
